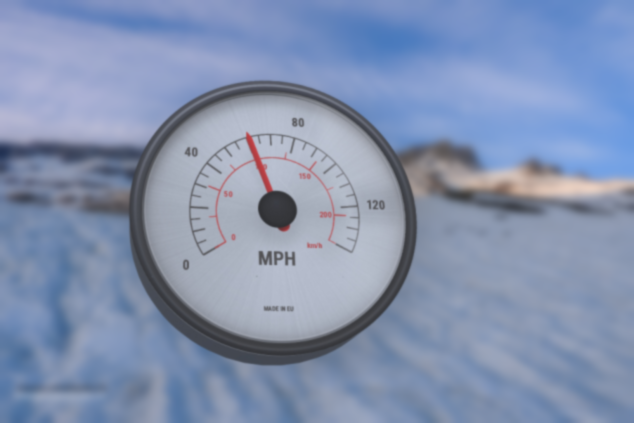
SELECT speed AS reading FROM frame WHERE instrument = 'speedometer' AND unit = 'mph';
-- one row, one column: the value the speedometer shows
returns 60 mph
